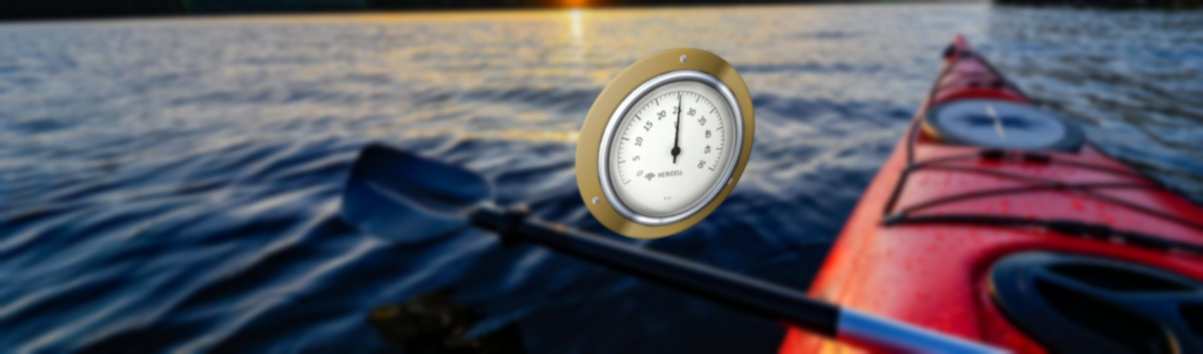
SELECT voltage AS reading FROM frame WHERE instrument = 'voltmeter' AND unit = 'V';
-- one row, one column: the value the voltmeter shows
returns 25 V
